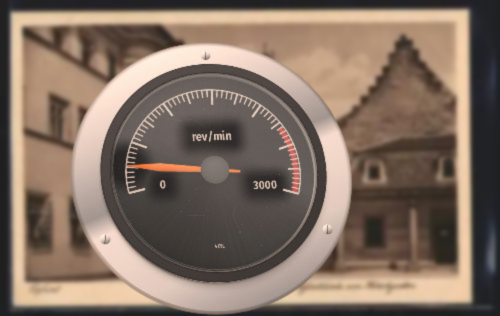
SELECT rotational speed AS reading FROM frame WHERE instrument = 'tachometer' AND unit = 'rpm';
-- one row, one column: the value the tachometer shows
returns 250 rpm
